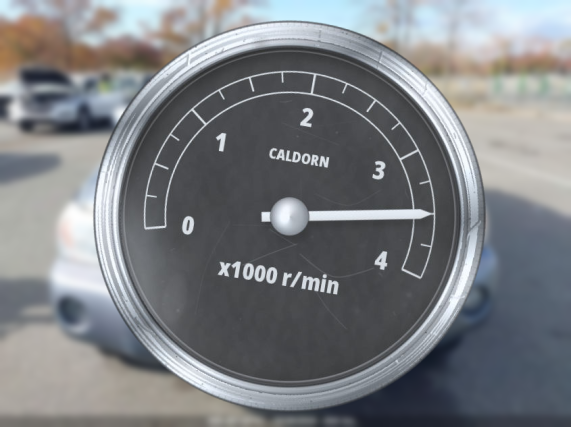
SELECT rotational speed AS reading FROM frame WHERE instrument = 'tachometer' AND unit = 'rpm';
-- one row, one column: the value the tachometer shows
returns 3500 rpm
